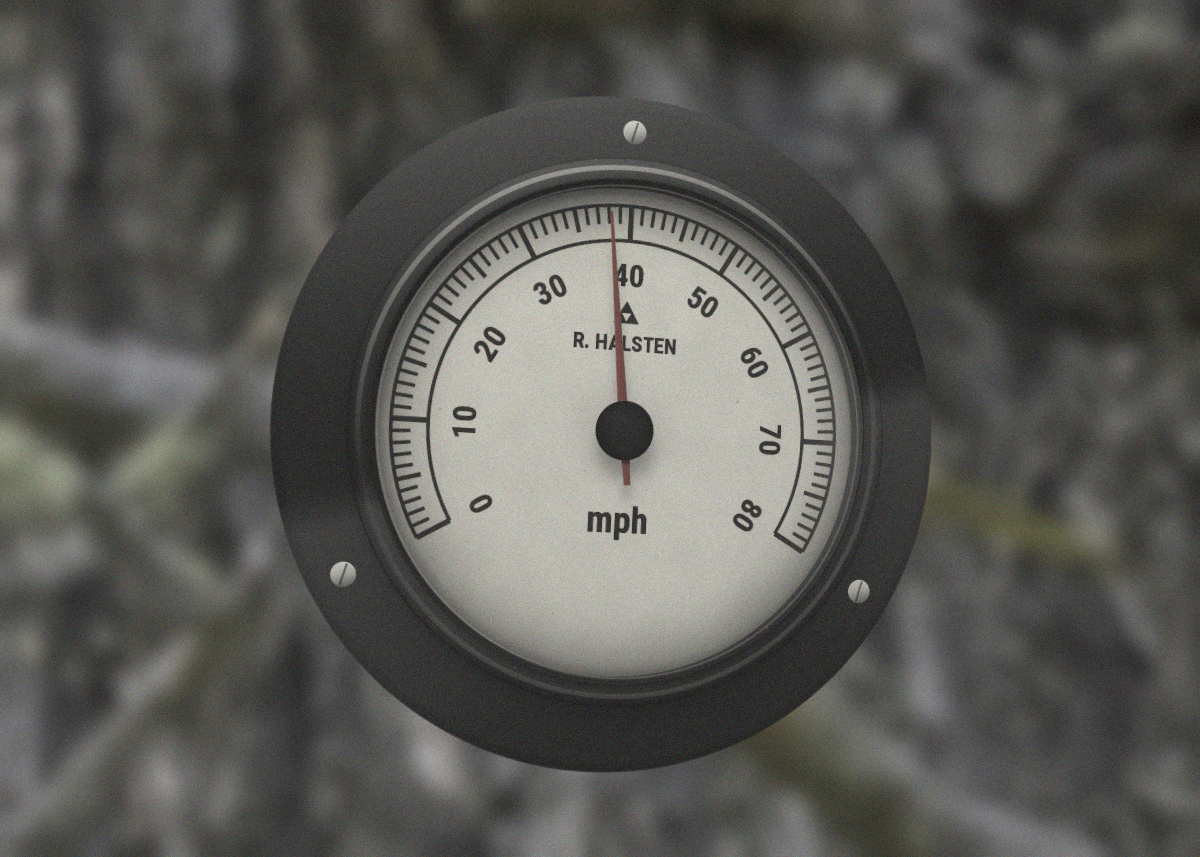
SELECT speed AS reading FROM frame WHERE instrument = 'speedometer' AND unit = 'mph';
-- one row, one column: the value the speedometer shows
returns 38 mph
